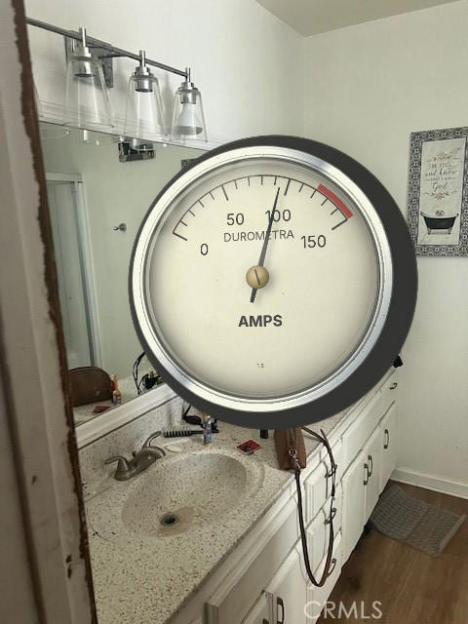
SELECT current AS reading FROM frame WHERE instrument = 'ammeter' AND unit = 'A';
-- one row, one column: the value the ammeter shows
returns 95 A
